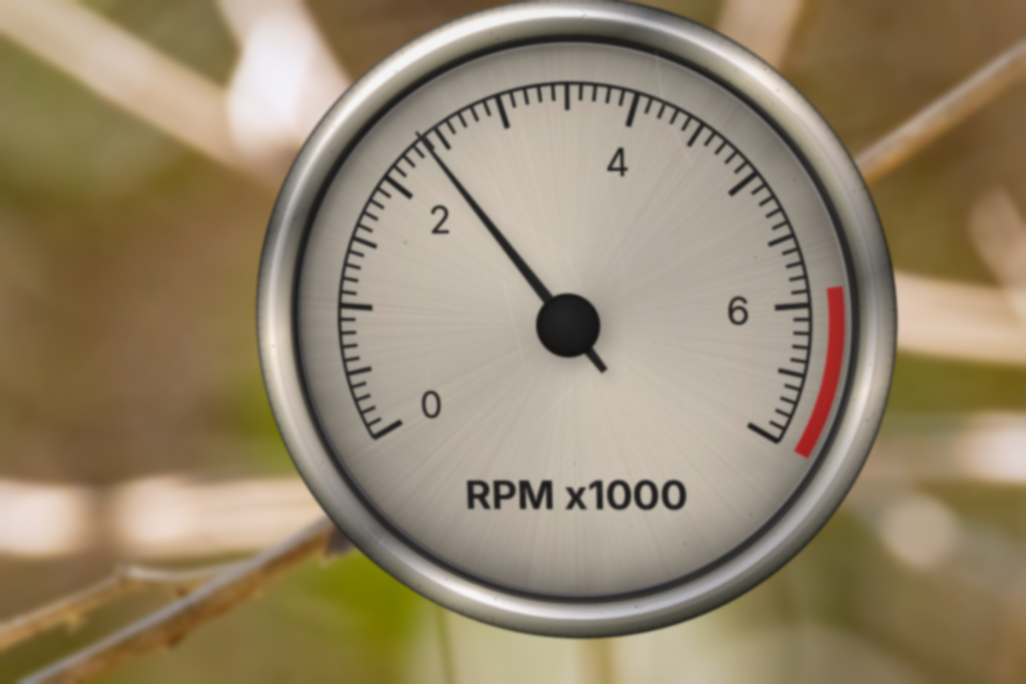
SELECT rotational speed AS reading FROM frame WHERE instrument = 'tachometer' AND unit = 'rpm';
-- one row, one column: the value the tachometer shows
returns 2400 rpm
